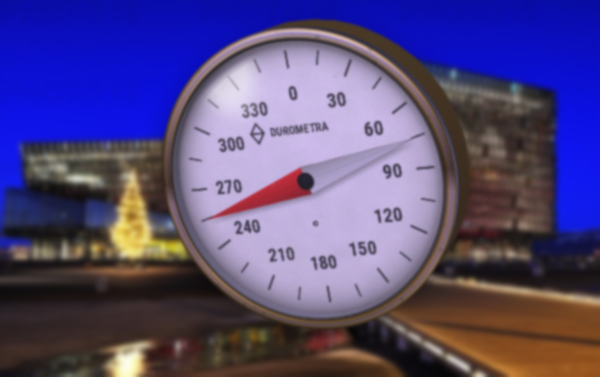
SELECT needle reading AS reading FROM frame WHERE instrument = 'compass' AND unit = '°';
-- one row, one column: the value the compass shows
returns 255 °
